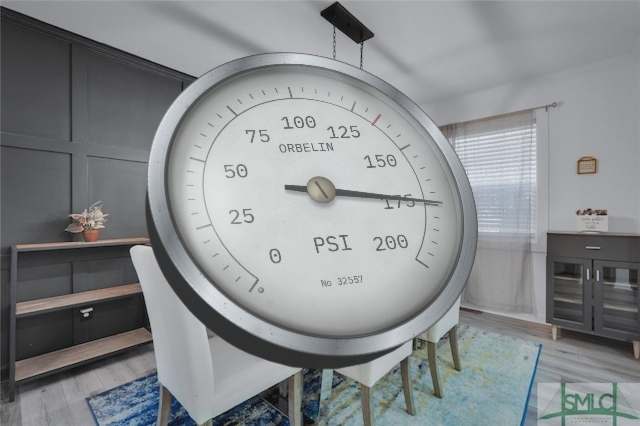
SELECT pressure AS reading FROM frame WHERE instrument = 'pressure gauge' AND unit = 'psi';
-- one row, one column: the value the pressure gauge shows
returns 175 psi
